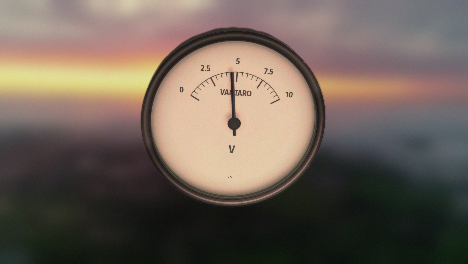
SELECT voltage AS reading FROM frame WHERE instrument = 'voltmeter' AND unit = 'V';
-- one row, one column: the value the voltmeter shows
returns 4.5 V
